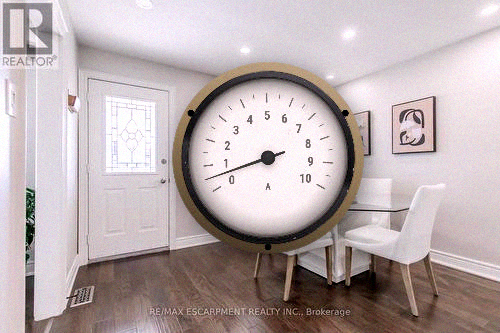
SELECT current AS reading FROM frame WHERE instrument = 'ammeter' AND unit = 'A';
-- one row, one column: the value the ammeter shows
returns 0.5 A
